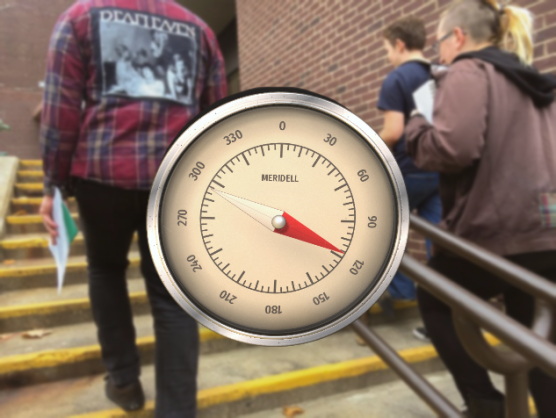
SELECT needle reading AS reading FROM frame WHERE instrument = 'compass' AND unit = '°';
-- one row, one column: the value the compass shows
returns 115 °
